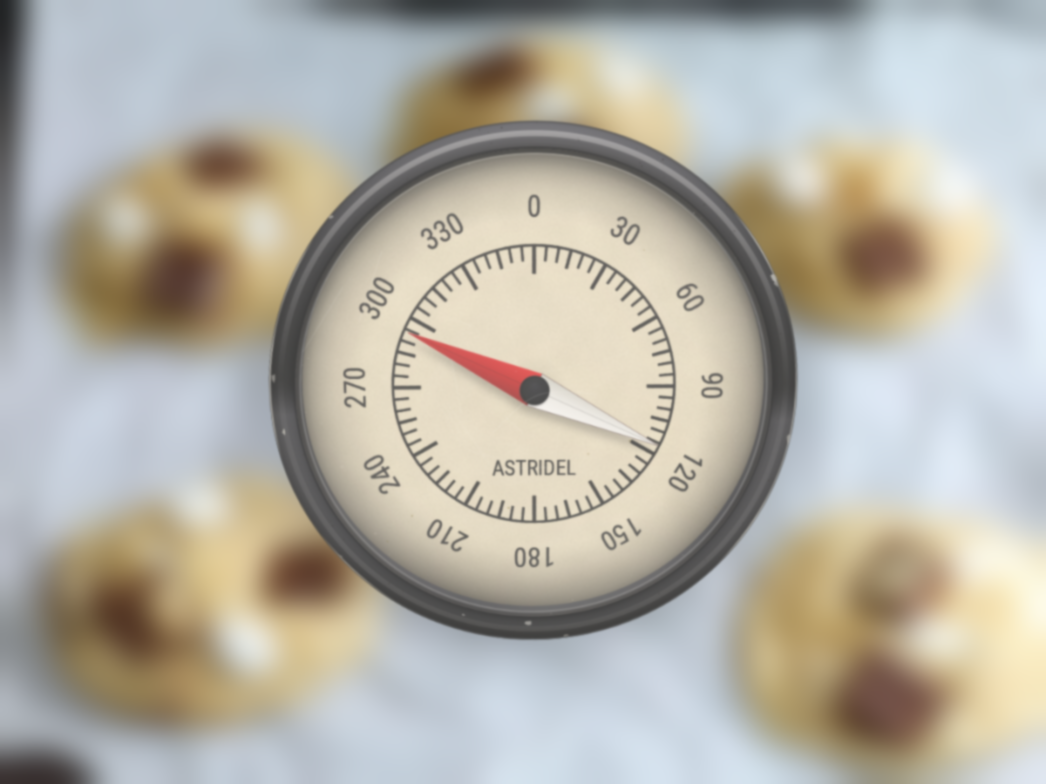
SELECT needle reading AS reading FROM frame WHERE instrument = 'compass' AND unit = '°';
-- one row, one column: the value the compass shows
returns 295 °
